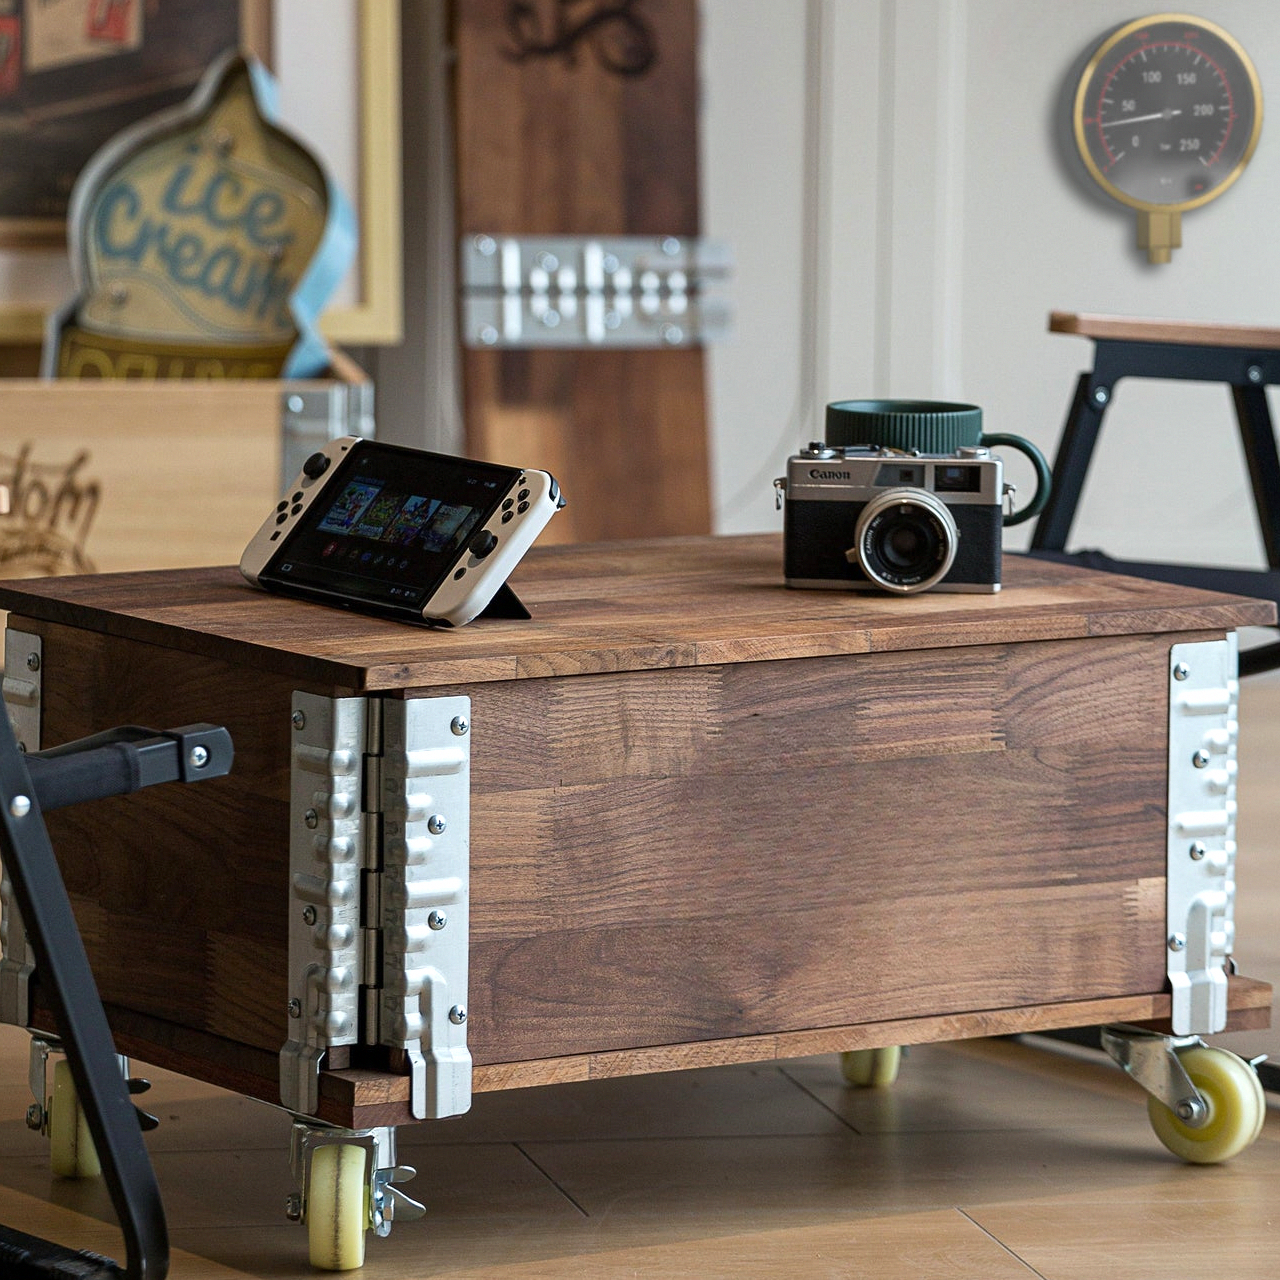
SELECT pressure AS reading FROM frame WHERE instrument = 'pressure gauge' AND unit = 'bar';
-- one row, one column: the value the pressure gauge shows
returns 30 bar
